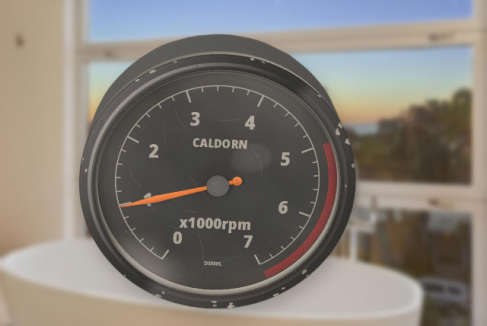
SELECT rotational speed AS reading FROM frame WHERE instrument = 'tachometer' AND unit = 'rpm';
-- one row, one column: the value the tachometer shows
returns 1000 rpm
